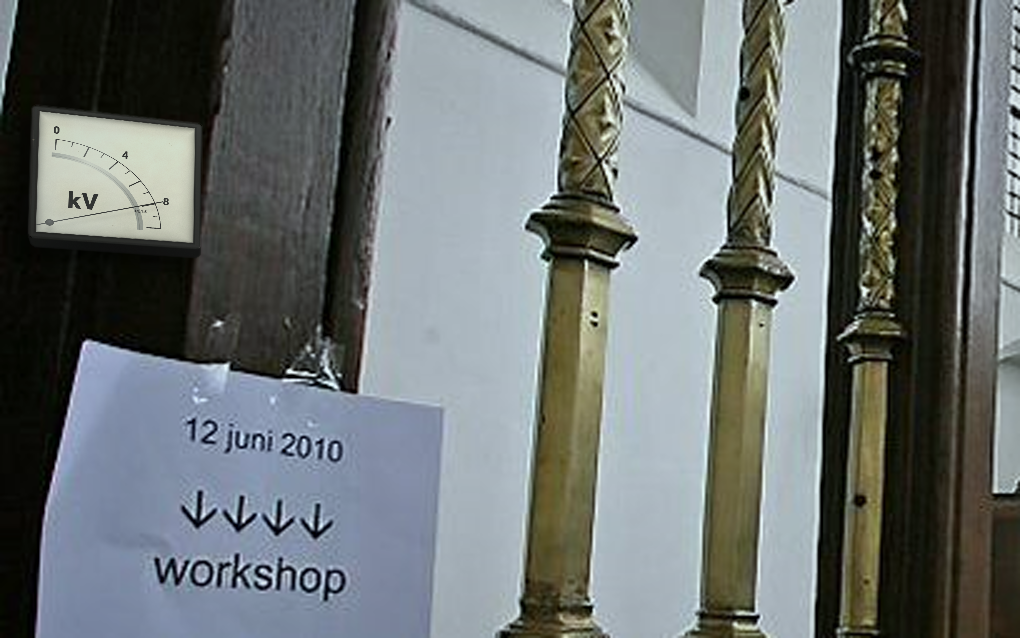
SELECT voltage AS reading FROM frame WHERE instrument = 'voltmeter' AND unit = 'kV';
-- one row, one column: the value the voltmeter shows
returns 8 kV
